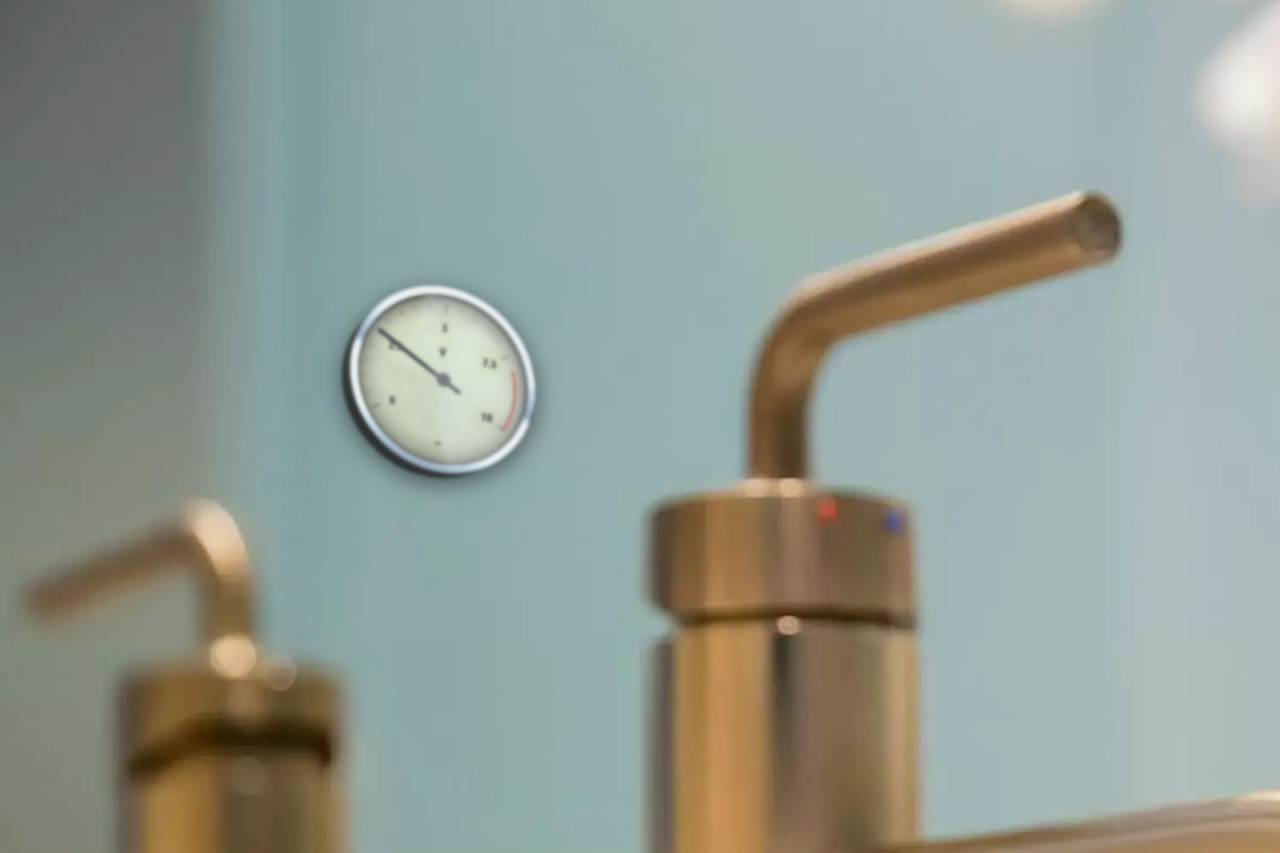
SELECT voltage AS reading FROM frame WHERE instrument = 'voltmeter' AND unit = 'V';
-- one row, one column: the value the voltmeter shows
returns 2.5 V
